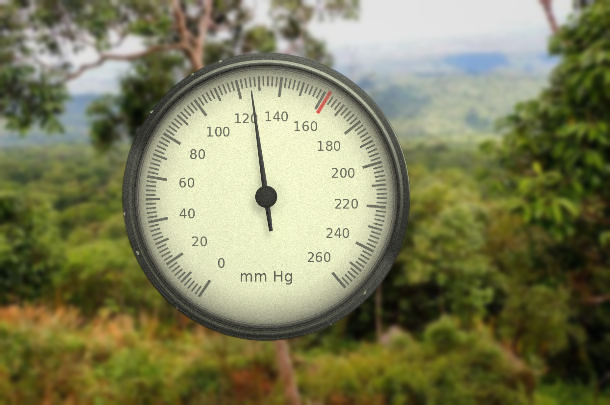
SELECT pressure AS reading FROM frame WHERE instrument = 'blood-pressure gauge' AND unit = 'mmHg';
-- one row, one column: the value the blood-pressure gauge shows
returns 126 mmHg
